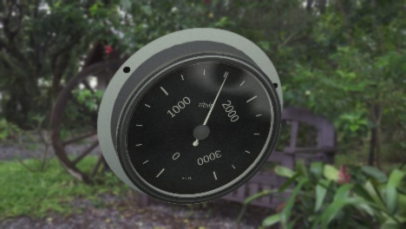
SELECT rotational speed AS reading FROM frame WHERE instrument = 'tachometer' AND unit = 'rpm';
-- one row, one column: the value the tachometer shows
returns 1600 rpm
